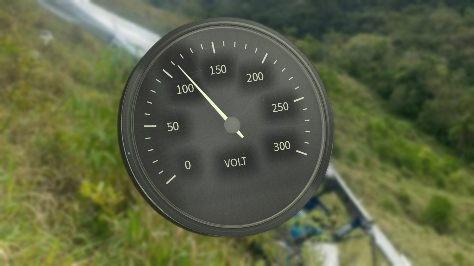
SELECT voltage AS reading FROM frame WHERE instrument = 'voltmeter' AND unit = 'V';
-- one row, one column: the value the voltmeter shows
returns 110 V
